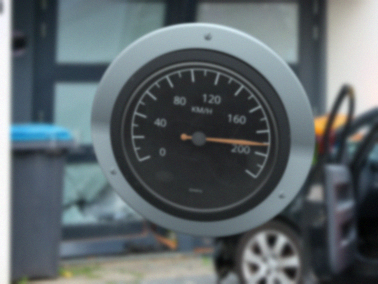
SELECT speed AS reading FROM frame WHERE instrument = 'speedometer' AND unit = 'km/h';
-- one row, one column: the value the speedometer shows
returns 190 km/h
